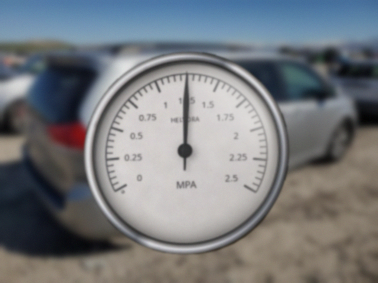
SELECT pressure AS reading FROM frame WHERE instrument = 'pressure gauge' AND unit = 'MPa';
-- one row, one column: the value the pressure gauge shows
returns 1.25 MPa
